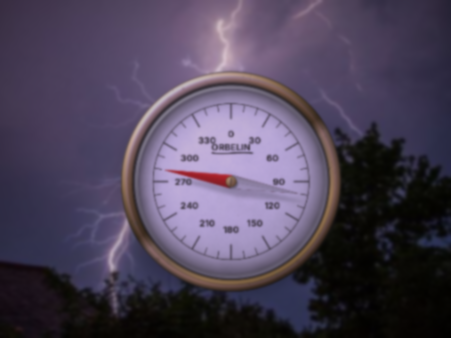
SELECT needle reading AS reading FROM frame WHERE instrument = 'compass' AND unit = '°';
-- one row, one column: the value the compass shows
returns 280 °
